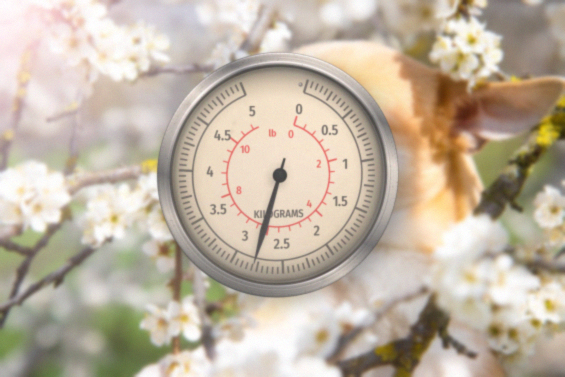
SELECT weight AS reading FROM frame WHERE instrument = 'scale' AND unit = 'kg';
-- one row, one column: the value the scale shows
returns 2.8 kg
